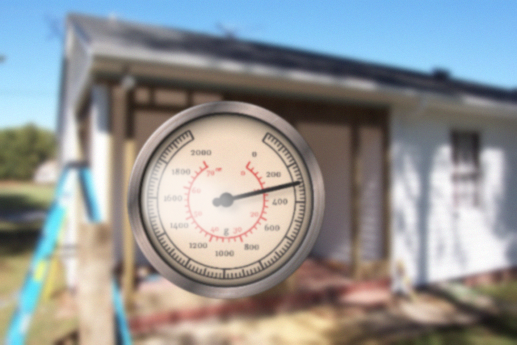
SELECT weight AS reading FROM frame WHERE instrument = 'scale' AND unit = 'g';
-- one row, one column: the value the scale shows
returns 300 g
